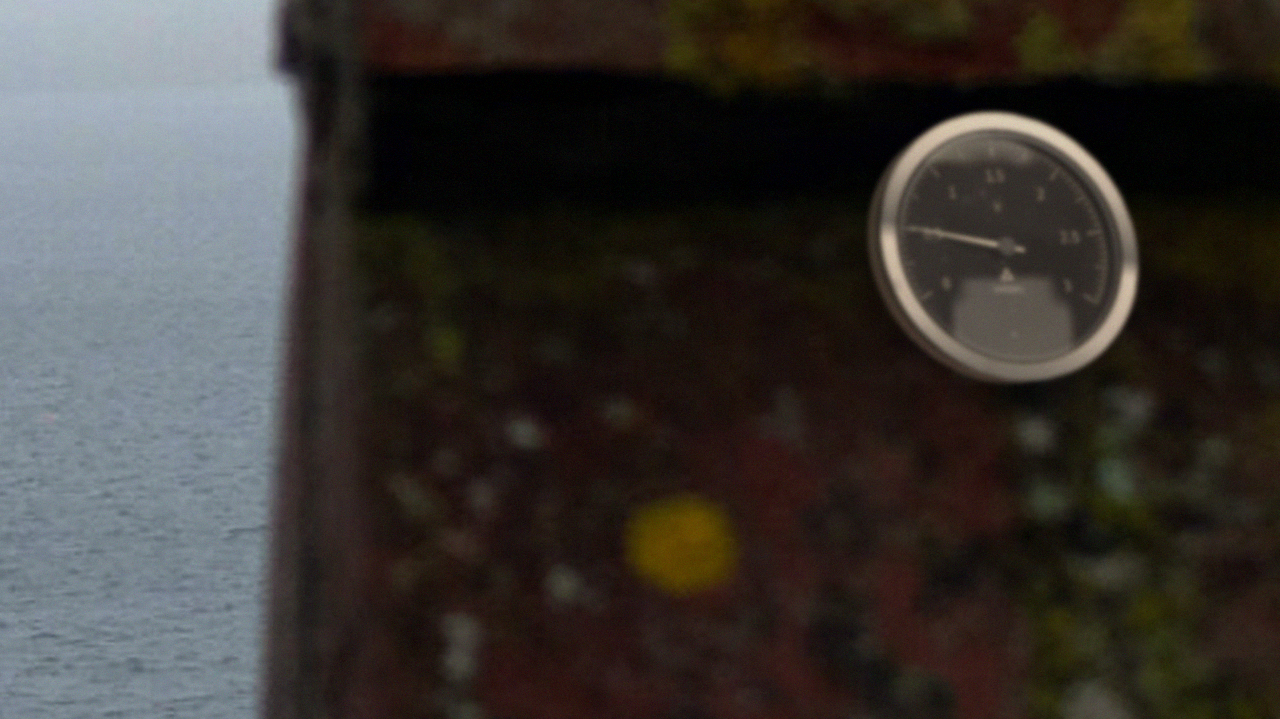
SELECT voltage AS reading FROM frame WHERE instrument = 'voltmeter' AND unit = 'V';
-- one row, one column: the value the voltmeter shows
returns 0.5 V
